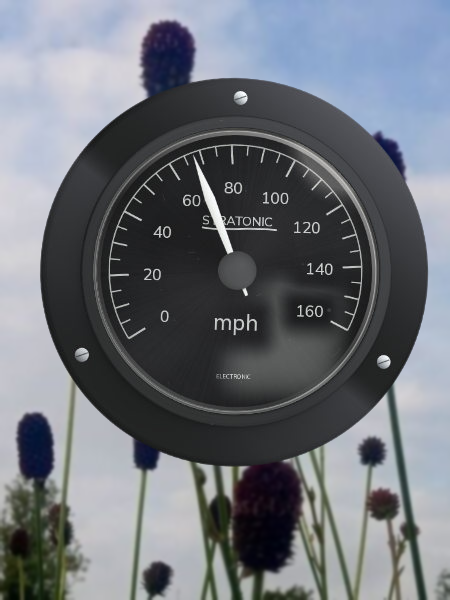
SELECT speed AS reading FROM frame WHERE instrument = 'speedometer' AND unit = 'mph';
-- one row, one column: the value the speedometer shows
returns 67.5 mph
